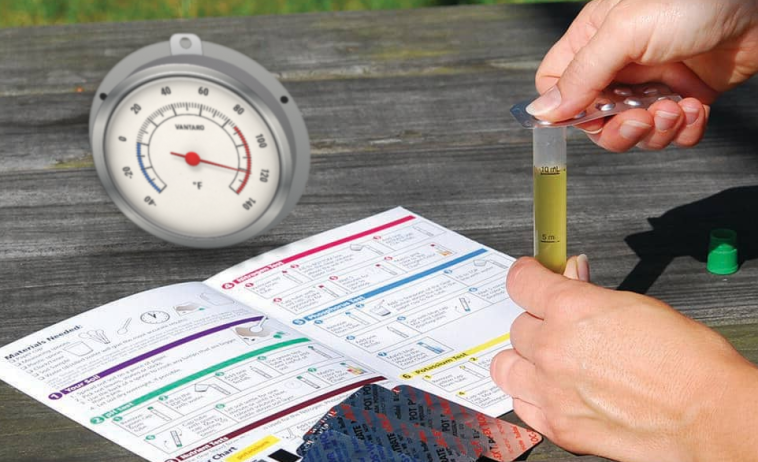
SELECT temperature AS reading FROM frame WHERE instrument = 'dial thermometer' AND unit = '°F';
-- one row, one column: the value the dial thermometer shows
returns 120 °F
